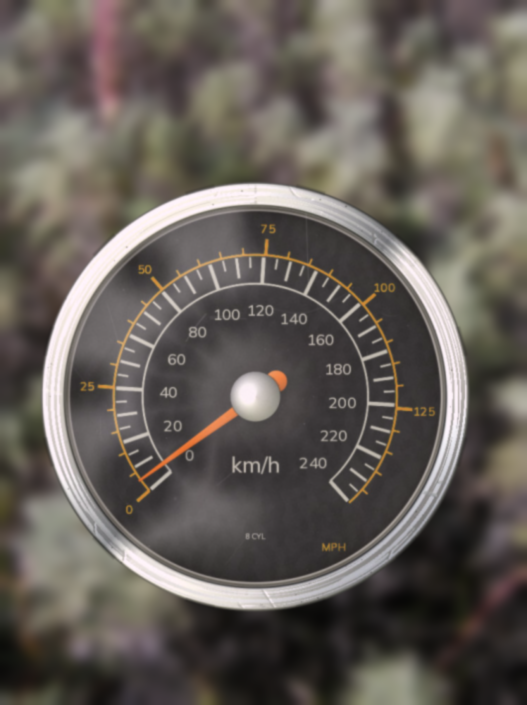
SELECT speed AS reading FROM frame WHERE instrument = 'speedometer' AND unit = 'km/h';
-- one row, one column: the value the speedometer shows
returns 5 km/h
